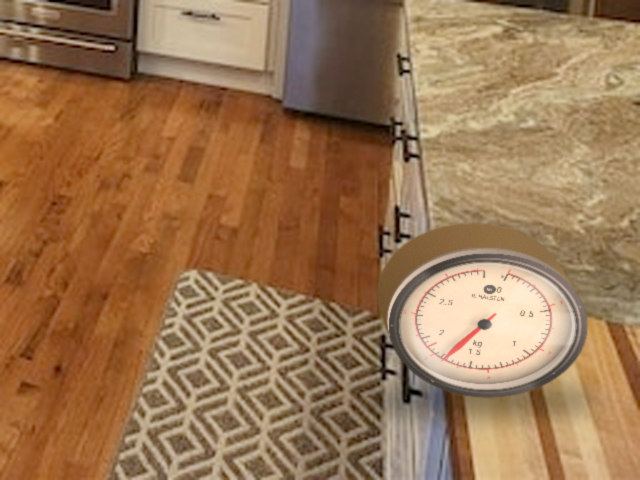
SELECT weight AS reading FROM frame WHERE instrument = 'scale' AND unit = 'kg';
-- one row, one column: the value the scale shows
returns 1.75 kg
